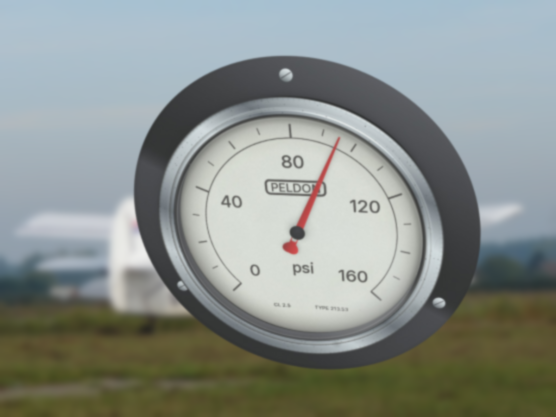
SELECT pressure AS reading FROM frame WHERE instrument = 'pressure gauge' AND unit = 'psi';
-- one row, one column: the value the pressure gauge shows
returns 95 psi
